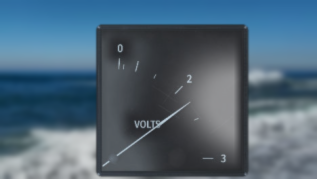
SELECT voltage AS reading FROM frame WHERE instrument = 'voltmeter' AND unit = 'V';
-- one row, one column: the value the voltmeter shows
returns 2.25 V
